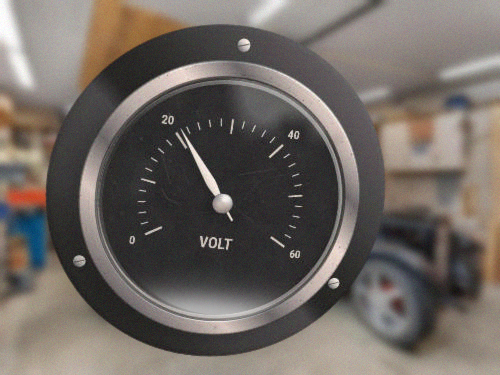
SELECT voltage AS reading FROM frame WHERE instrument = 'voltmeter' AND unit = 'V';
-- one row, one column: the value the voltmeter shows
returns 21 V
